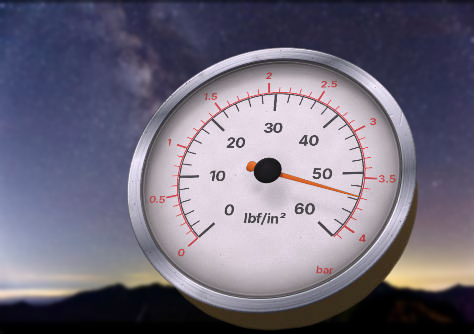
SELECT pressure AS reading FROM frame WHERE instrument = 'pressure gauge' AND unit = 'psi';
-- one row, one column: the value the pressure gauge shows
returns 54 psi
